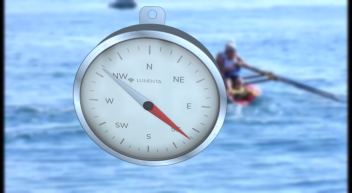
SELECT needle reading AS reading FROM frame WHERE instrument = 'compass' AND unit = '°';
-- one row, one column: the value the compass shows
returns 130 °
